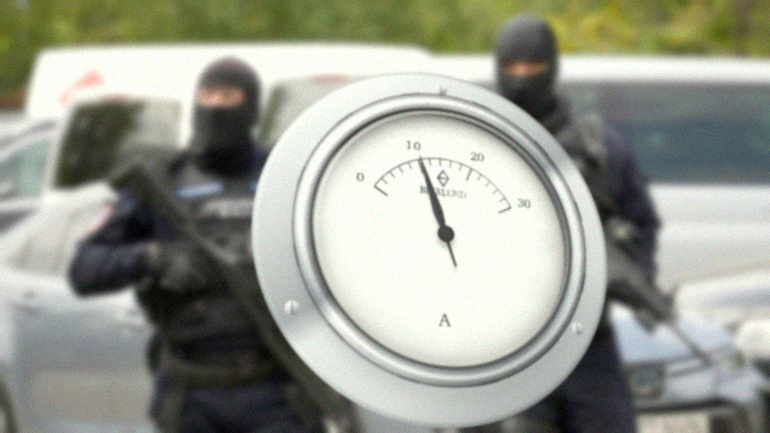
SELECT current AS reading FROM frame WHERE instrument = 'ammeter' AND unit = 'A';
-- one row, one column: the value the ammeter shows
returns 10 A
